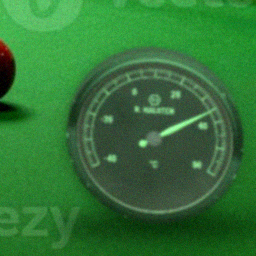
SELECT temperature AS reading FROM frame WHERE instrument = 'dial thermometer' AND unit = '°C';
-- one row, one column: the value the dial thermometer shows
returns 35 °C
